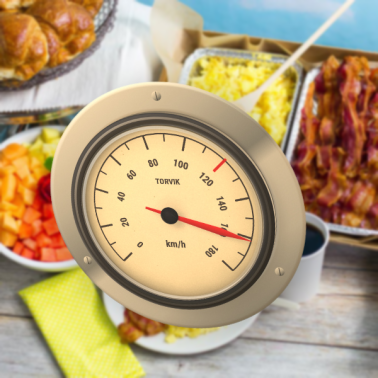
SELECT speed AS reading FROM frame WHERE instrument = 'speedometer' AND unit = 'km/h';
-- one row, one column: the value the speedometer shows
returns 160 km/h
